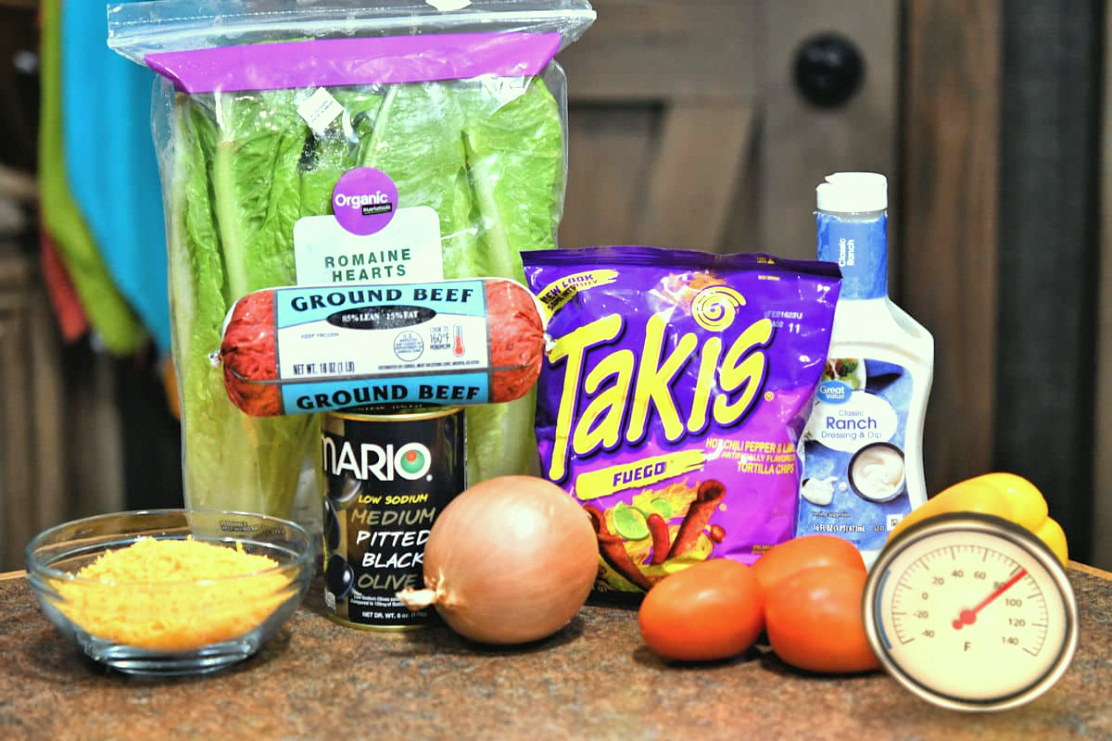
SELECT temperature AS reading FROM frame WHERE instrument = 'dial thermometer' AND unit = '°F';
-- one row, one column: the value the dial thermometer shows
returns 84 °F
